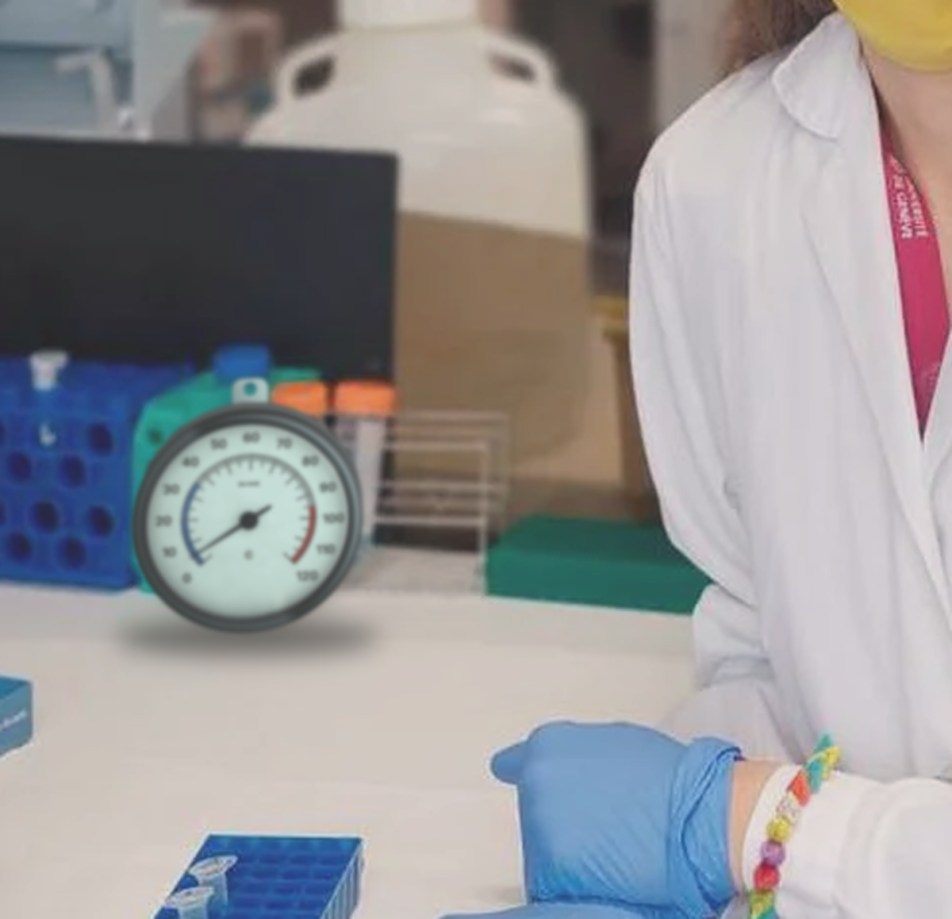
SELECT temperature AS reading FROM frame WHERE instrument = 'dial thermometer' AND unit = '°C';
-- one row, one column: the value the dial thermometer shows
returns 5 °C
